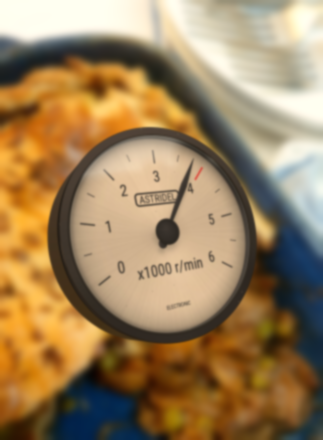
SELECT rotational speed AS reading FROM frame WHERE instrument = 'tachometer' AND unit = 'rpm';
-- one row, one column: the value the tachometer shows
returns 3750 rpm
